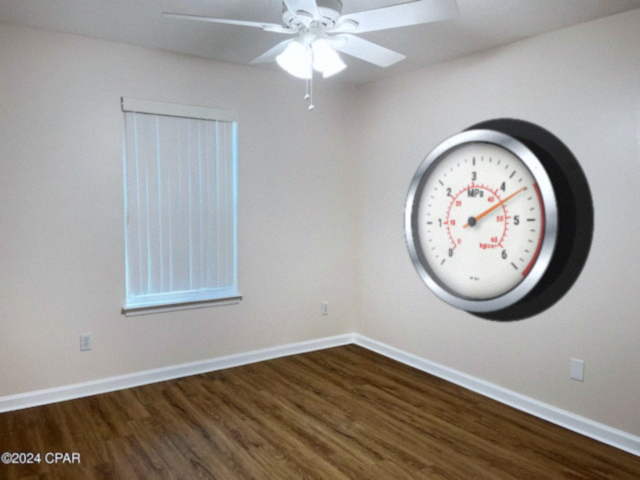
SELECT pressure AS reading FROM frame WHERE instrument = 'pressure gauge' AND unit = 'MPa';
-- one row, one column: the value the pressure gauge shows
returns 4.4 MPa
